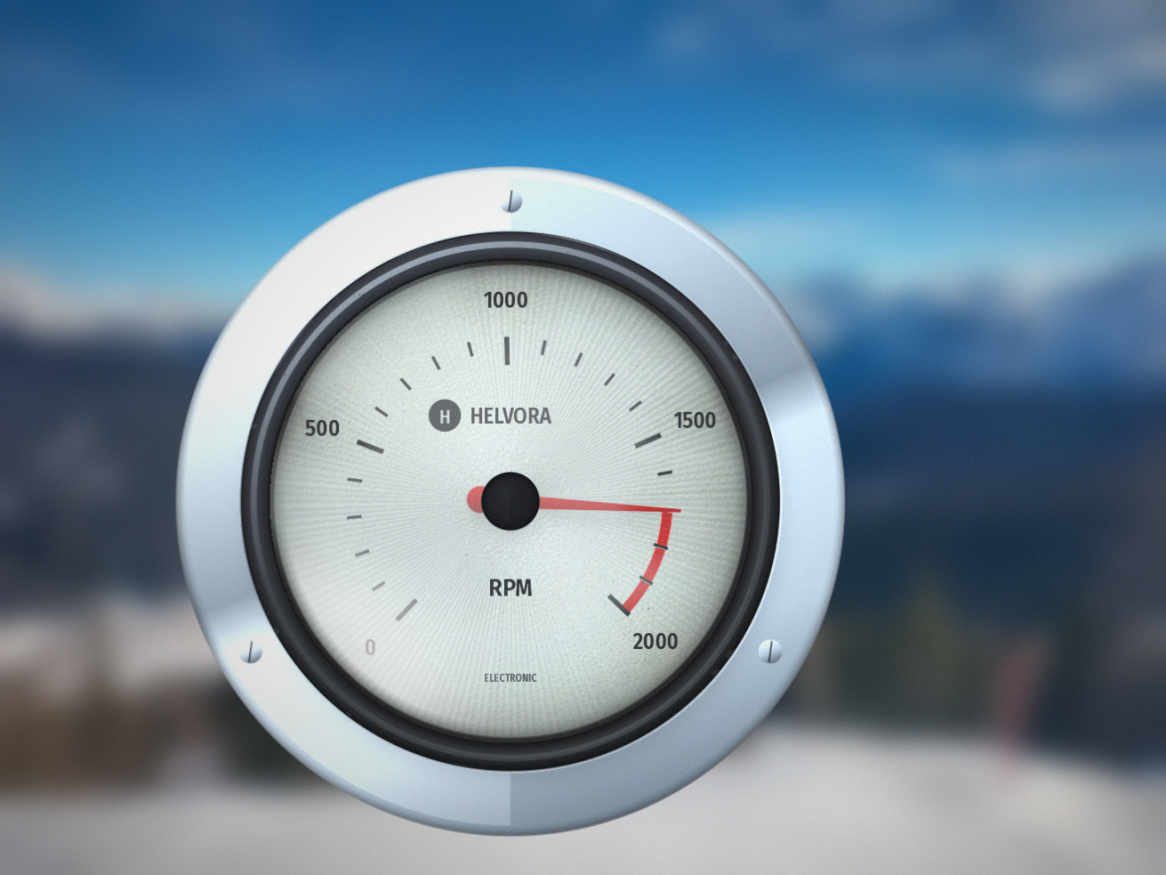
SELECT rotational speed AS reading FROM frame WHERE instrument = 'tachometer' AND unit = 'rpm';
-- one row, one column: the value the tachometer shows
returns 1700 rpm
